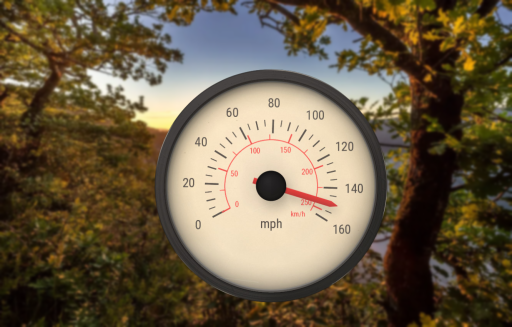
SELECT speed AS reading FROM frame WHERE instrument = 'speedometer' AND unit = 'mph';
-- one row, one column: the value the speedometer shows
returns 150 mph
